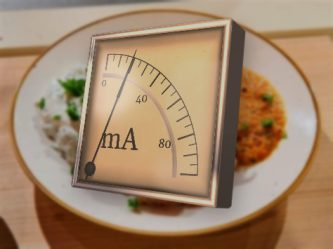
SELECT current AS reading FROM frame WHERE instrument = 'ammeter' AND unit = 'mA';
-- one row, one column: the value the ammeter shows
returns 20 mA
